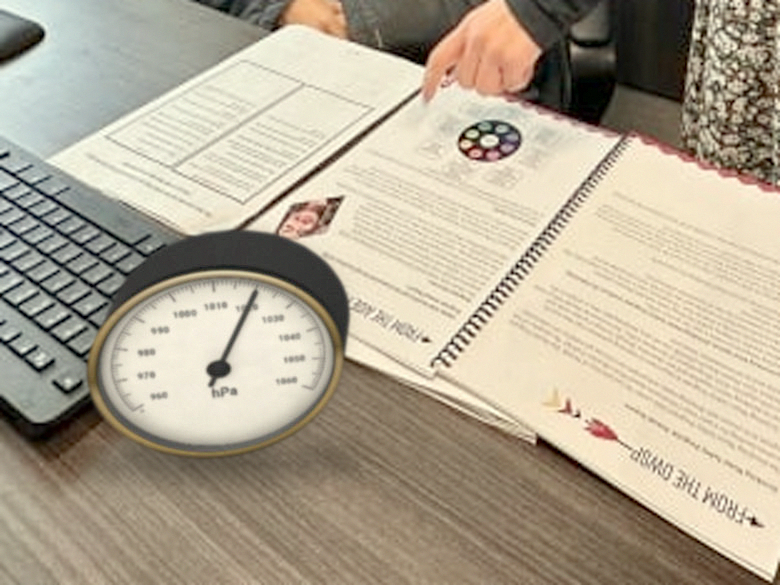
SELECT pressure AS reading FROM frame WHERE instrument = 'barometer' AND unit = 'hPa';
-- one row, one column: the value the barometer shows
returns 1020 hPa
